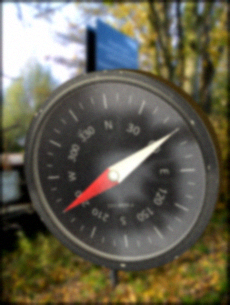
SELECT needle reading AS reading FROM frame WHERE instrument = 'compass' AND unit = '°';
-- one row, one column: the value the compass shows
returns 240 °
